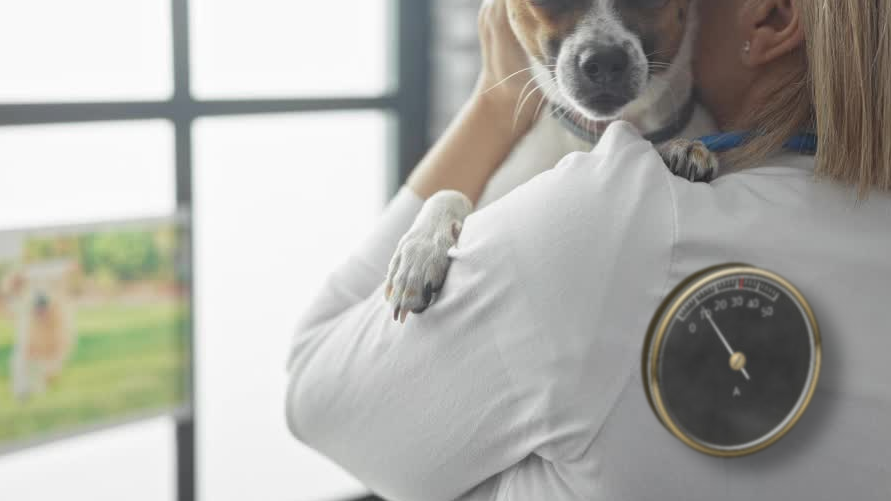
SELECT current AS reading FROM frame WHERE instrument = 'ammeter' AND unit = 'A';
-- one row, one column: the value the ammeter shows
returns 10 A
